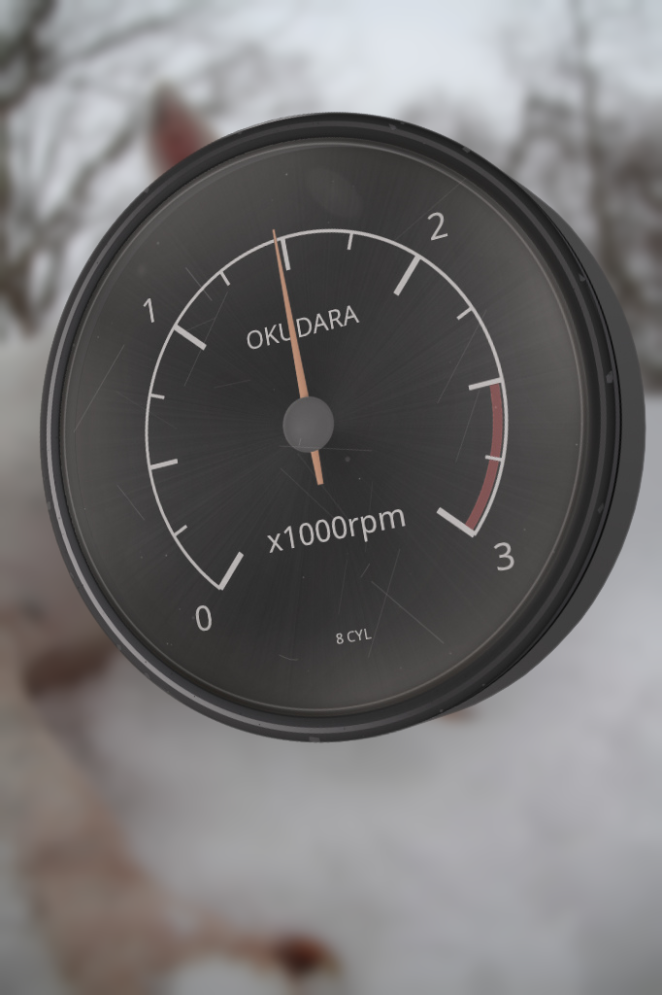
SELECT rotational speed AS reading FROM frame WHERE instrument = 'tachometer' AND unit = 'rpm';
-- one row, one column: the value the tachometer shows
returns 1500 rpm
